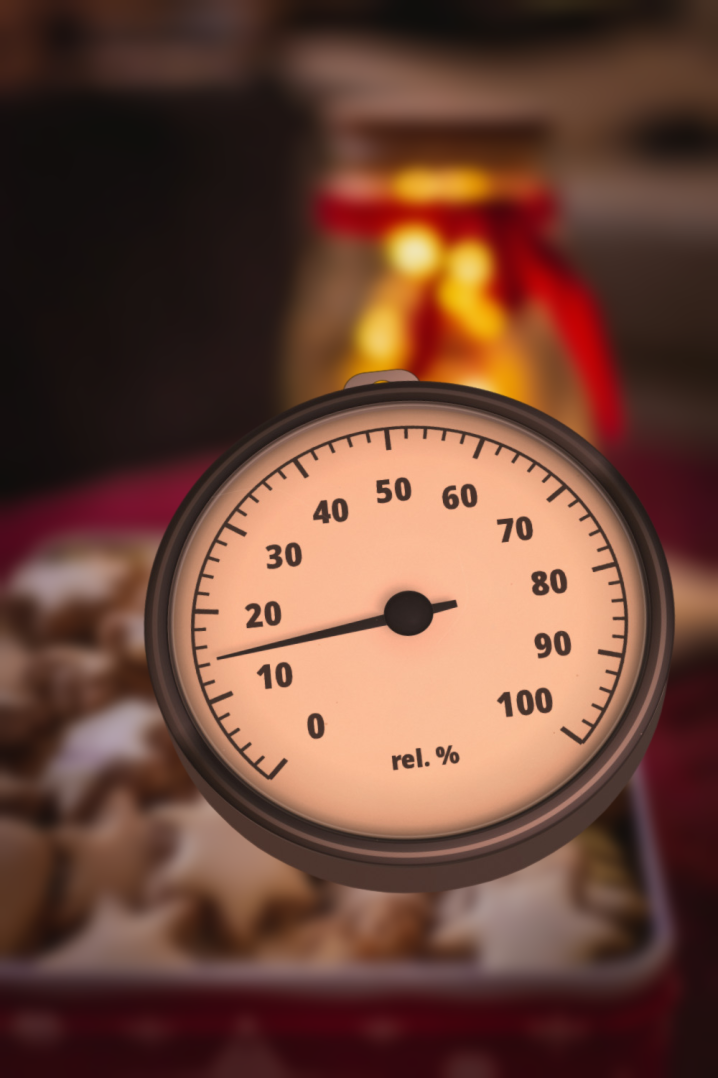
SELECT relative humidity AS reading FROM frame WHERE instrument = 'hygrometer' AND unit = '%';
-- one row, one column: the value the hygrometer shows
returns 14 %
